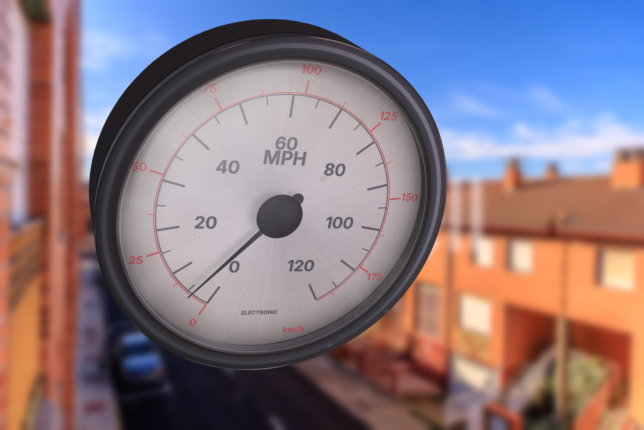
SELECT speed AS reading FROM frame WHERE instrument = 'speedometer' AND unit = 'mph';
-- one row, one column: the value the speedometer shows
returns 5 mph
